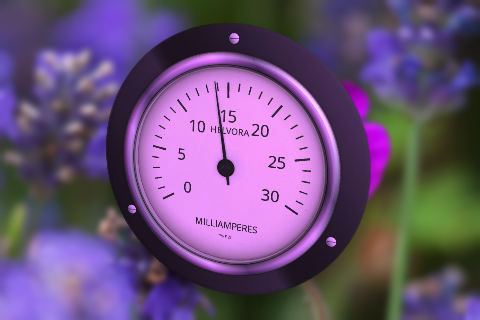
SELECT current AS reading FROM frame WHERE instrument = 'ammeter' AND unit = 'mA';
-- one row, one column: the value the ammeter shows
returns 14 mA
